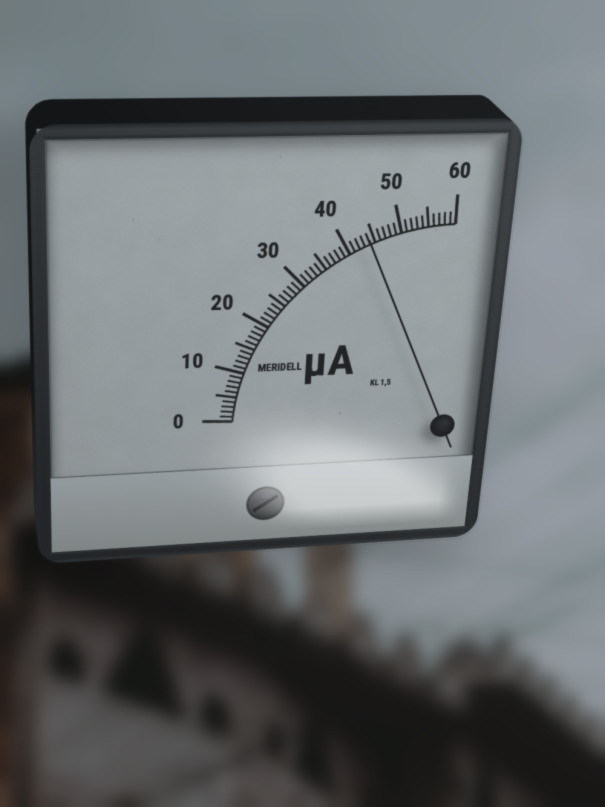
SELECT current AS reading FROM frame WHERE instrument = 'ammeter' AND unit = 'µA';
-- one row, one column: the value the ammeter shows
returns 44 µA
